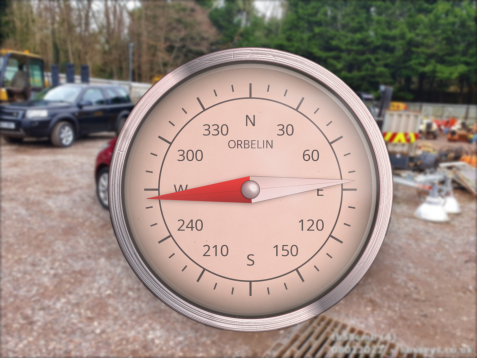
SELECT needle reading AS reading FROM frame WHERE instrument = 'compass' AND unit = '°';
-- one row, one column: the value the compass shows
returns 265 °
